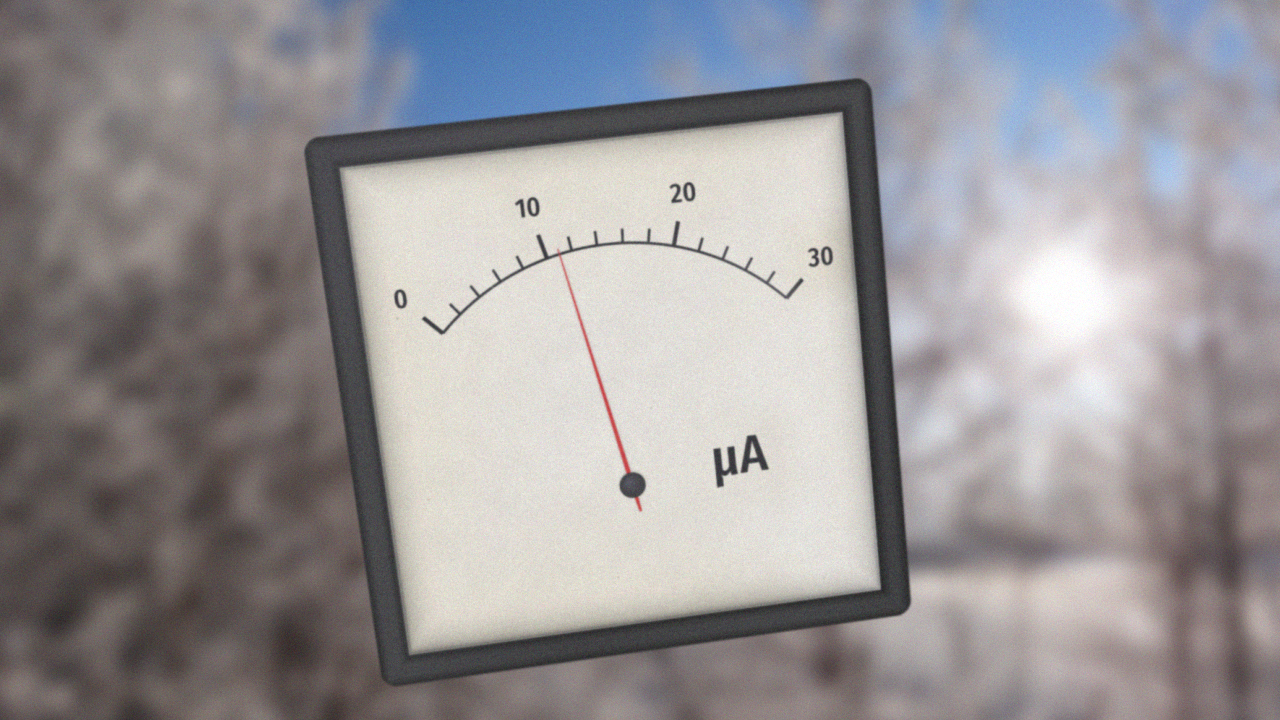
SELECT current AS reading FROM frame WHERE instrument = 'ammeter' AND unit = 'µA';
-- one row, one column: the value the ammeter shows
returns 11 µA
